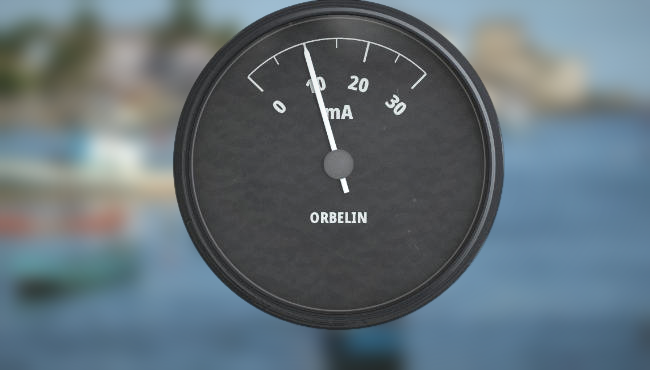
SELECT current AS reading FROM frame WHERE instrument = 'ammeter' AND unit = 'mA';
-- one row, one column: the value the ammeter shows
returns 10 mA
